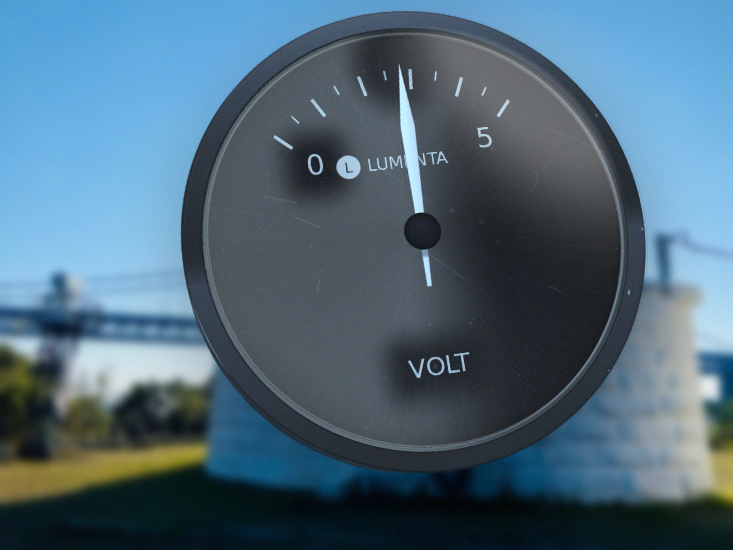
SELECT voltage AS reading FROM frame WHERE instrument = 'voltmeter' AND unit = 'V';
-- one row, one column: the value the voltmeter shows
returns 2.75 V
